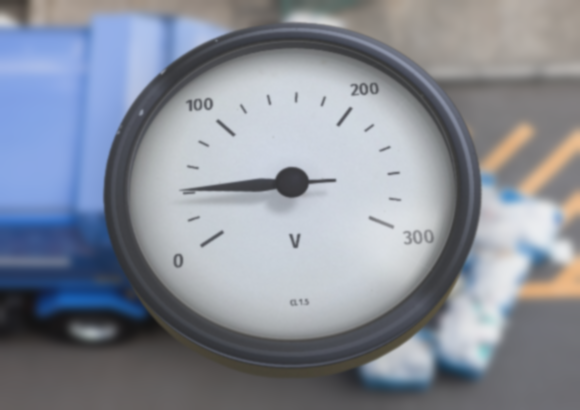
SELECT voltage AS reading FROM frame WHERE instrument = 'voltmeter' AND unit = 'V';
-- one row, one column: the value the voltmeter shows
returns 40 V
